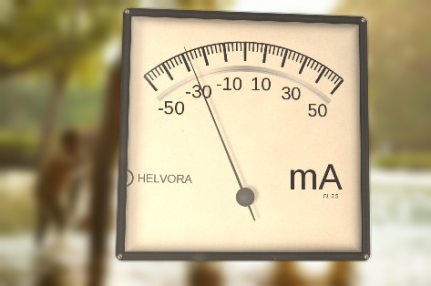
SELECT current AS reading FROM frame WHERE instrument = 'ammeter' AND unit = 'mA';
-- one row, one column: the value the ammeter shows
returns -28 mA
